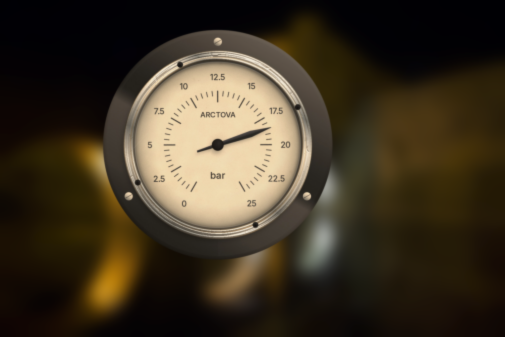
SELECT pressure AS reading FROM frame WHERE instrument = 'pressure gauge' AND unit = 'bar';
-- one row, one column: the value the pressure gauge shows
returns 18.5 bar
